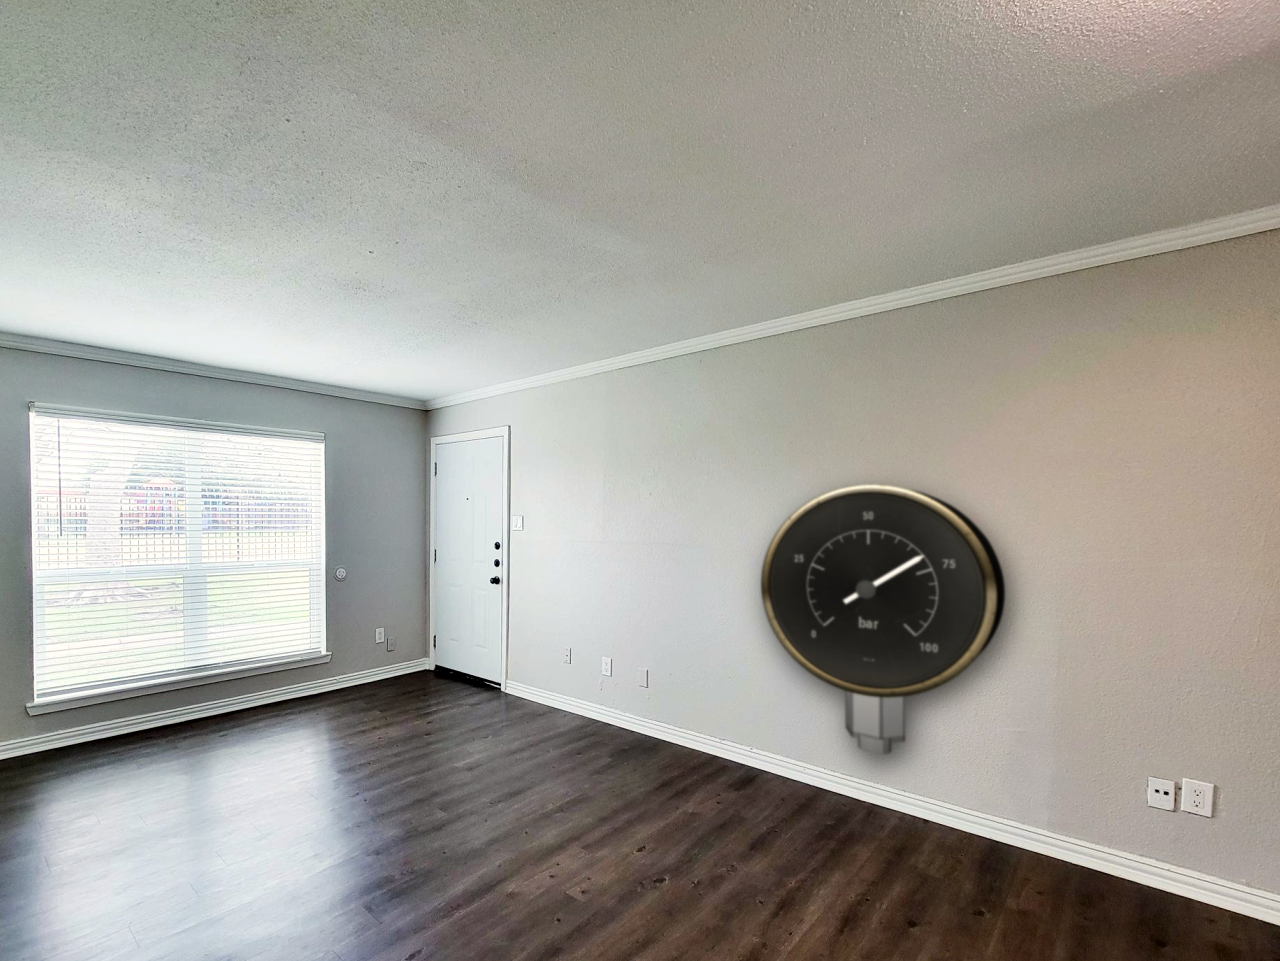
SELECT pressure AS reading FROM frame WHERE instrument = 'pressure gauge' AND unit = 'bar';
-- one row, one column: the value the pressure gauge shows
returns 70 bar
